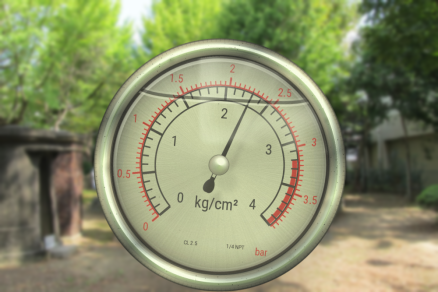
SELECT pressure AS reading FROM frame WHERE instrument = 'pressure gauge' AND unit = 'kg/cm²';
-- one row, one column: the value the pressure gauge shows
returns 2.3 kg/cm²
